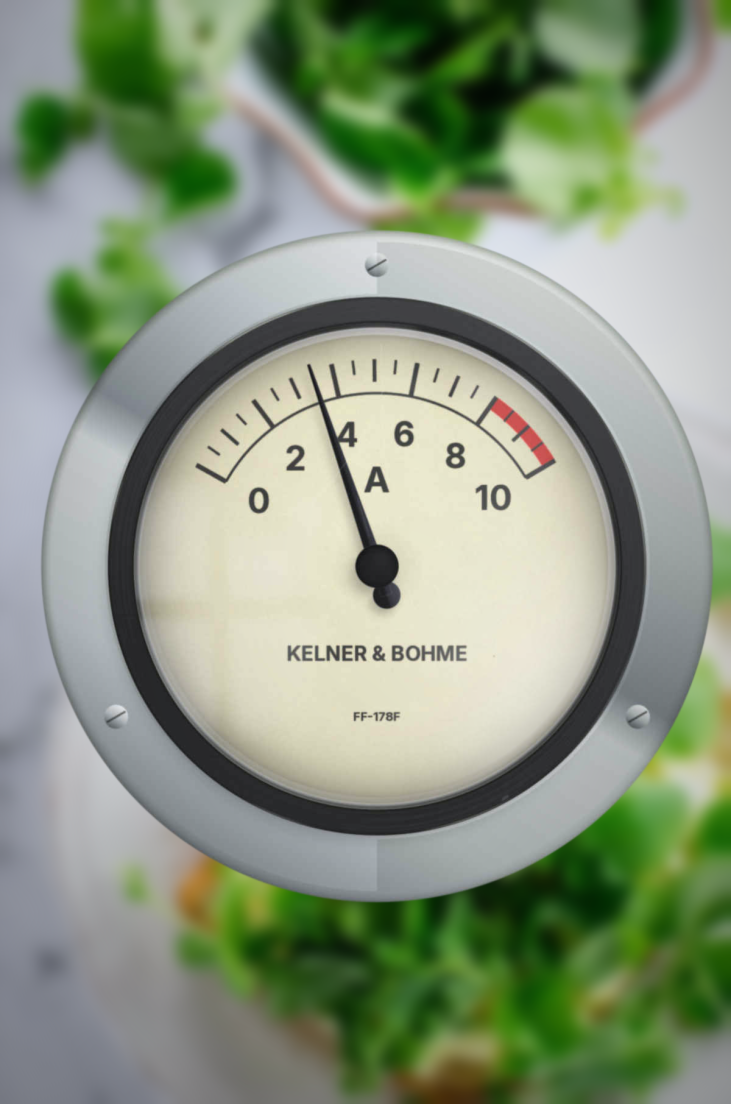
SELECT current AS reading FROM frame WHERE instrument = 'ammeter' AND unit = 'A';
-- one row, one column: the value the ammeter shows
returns 3.5 A
